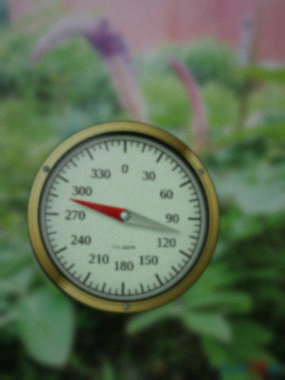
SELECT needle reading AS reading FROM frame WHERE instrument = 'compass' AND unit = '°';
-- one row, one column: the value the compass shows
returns 285 °
